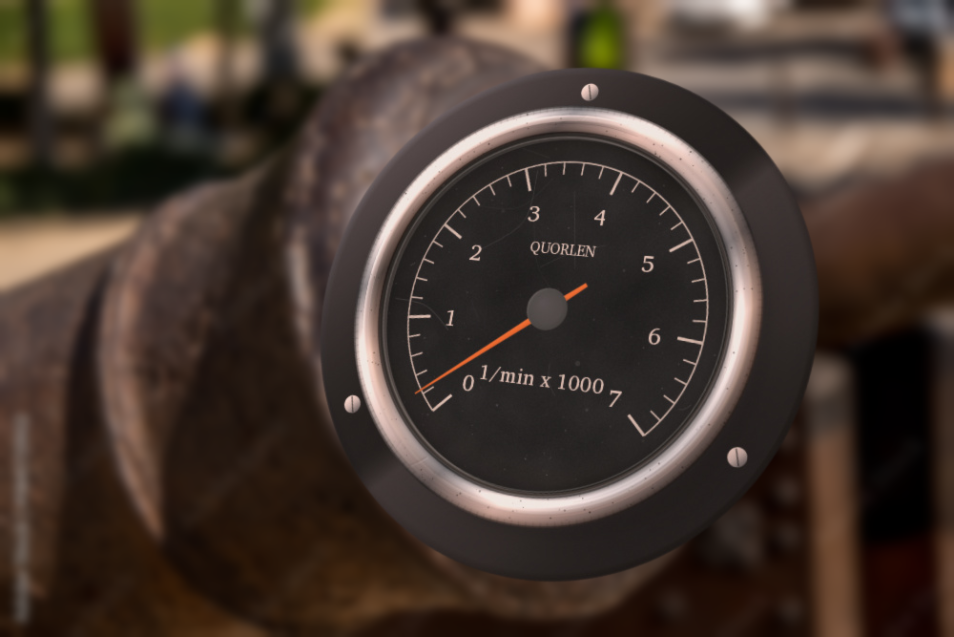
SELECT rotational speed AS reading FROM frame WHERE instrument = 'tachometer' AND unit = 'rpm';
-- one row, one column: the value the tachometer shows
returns 200 rpm
